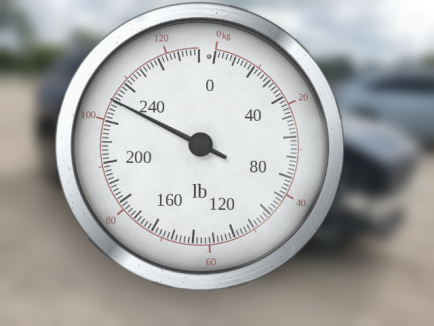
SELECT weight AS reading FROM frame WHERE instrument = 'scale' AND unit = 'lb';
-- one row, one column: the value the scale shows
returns 230 lb
